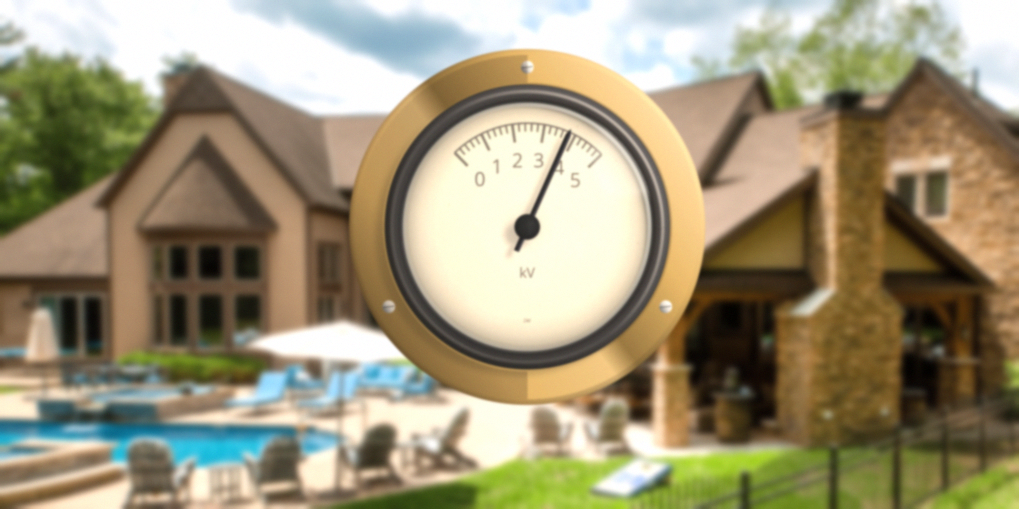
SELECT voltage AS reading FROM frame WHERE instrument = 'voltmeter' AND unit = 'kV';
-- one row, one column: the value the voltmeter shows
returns 3.8 kV
